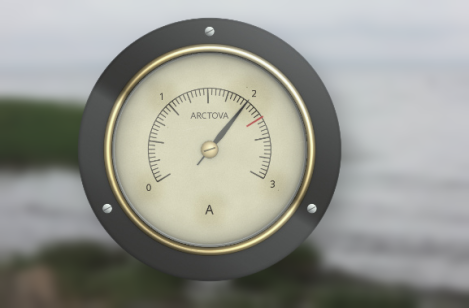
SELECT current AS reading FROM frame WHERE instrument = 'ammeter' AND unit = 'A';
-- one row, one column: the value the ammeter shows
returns 2 A
